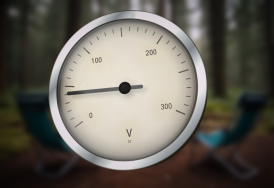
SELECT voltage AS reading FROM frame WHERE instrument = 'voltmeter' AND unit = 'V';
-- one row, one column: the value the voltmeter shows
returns 40 V
